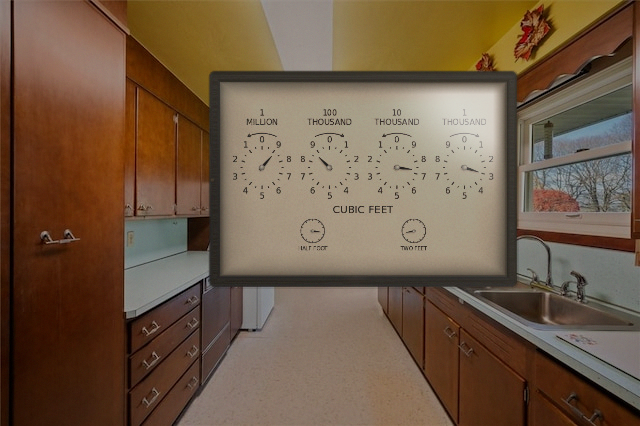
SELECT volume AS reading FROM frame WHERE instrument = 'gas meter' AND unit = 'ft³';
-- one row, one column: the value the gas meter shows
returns 887300 ft³
